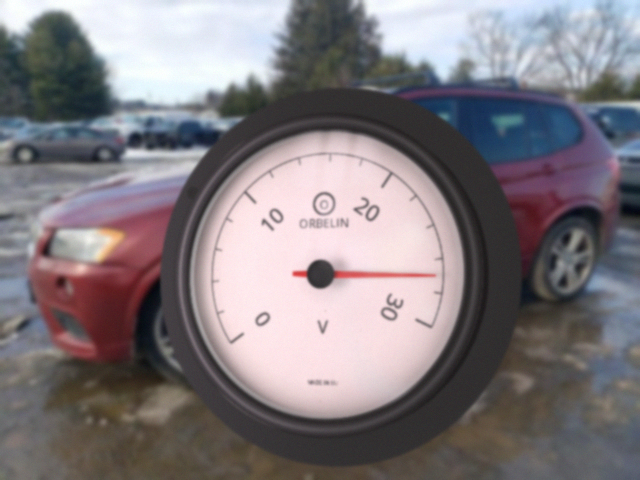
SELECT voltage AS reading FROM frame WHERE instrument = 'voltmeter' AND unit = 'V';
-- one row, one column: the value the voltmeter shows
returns 27 V
